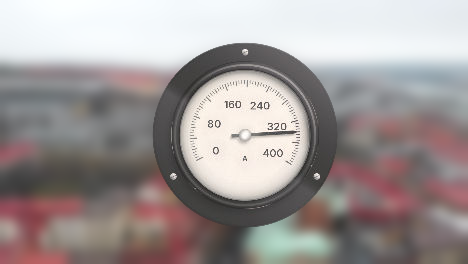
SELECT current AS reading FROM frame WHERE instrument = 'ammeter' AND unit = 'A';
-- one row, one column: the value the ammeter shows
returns 340 A
